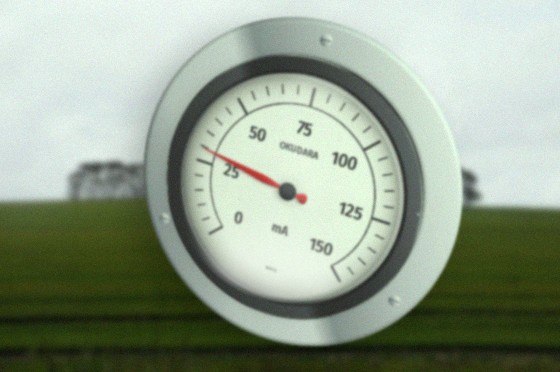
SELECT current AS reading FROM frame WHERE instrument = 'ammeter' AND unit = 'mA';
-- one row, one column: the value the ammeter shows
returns 30 mA
